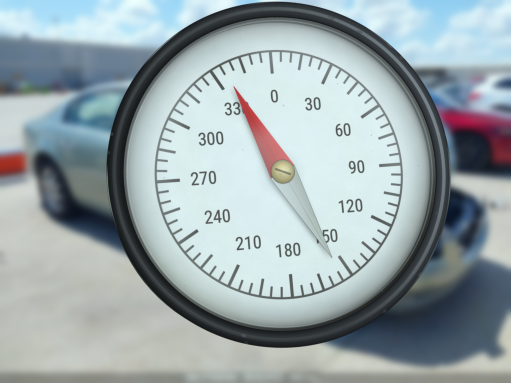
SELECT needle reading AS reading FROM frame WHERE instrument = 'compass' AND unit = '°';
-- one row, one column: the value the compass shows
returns 335 °
